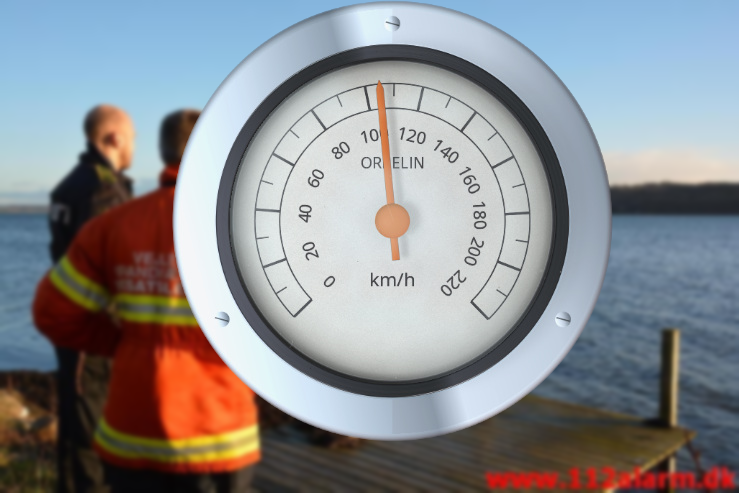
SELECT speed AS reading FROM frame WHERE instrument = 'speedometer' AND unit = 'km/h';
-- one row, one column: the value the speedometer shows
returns 105 km/h
